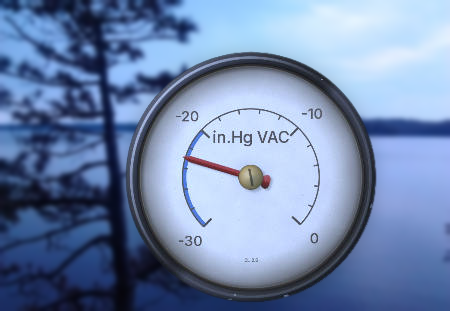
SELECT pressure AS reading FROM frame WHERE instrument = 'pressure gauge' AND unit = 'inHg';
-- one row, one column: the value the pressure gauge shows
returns -23 inHg
